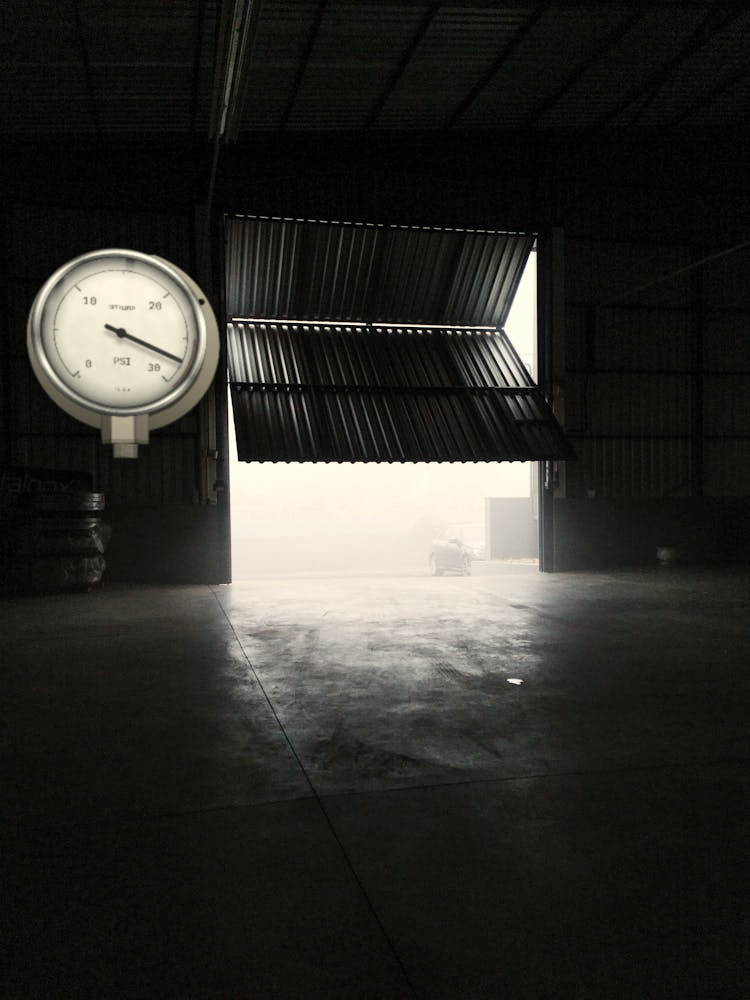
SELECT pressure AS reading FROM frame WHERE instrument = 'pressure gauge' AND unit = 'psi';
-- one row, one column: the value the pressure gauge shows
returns 27.5 psi
